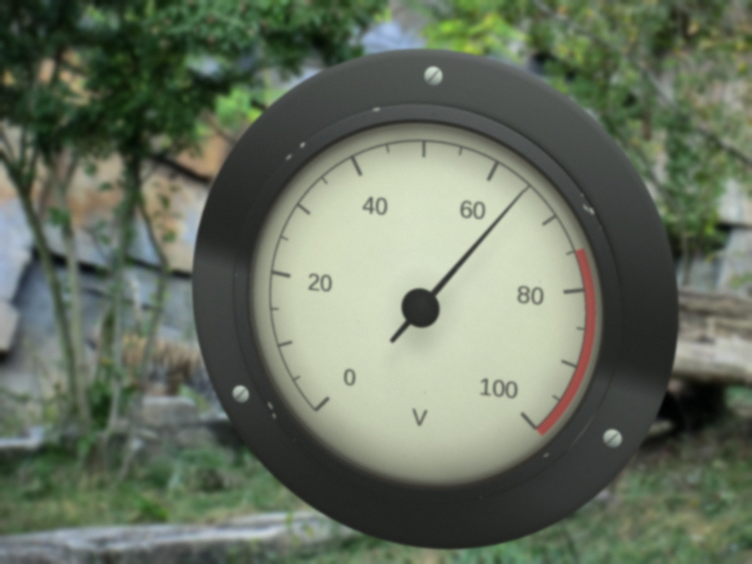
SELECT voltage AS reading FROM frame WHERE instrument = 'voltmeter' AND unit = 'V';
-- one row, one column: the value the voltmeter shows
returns 65 V
